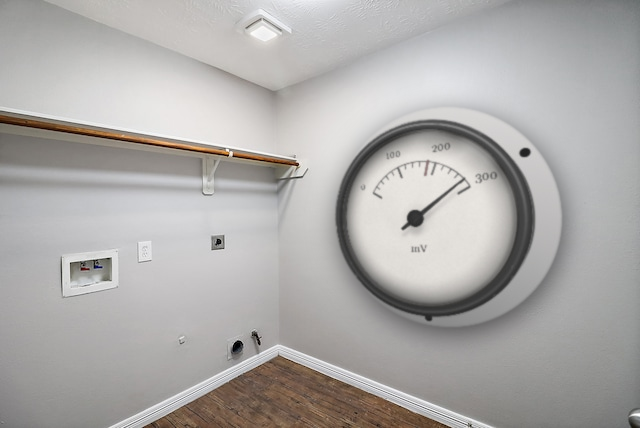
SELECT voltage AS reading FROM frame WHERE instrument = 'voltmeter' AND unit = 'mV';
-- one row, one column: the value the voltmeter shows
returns 280 mV
